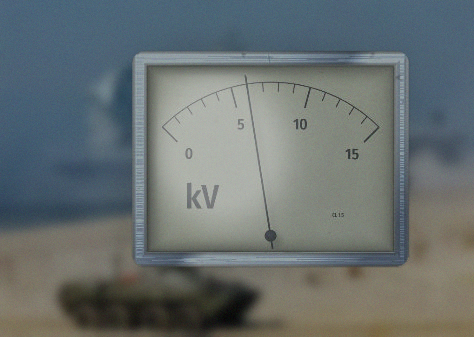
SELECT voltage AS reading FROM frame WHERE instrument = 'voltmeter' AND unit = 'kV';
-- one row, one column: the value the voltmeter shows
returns 6 kV
